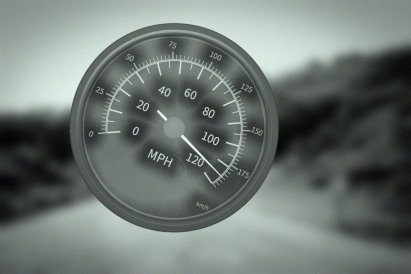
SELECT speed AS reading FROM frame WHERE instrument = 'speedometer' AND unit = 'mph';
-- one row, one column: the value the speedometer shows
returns 115 mph
